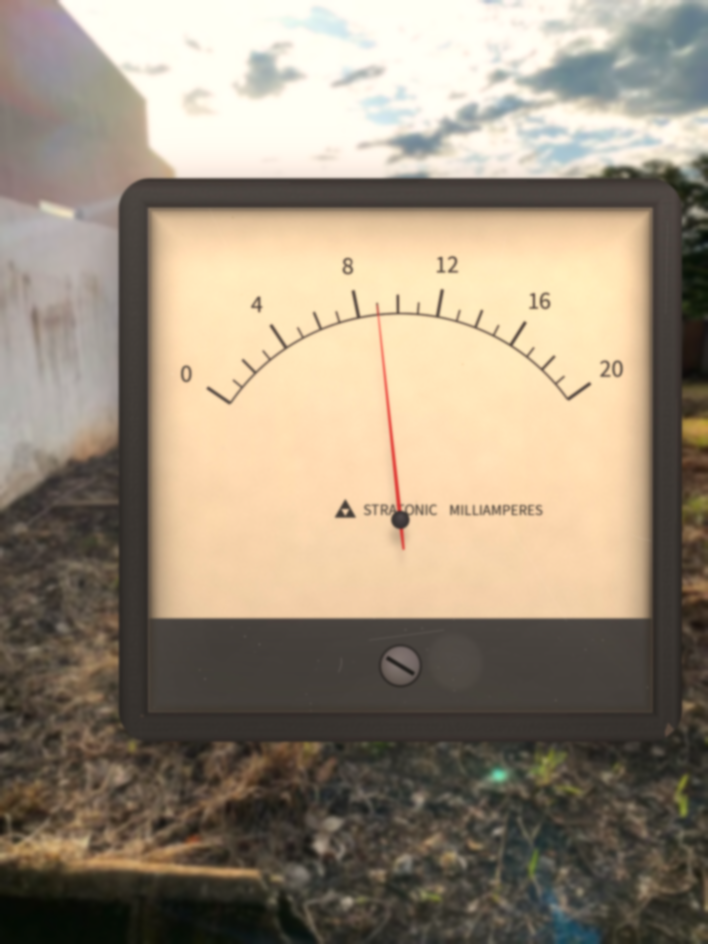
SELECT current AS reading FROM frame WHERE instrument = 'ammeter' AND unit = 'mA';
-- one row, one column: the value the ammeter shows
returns 9 mA
